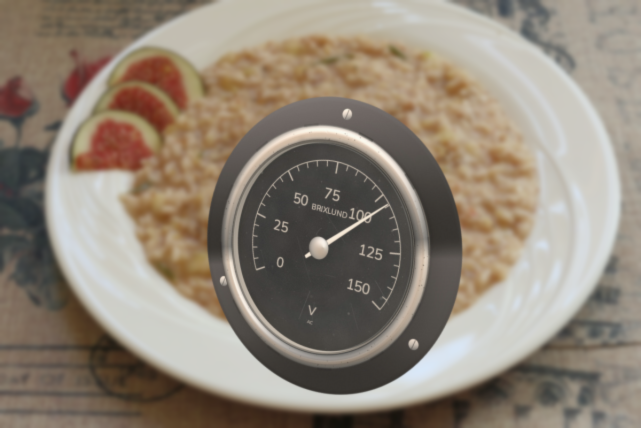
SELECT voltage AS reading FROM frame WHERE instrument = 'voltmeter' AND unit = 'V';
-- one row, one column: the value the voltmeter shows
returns 105 V
